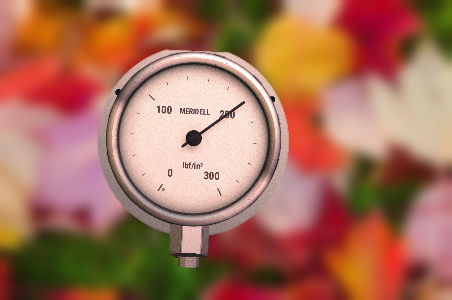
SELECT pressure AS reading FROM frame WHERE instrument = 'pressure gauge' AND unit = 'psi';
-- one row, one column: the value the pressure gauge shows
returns 200 psi
